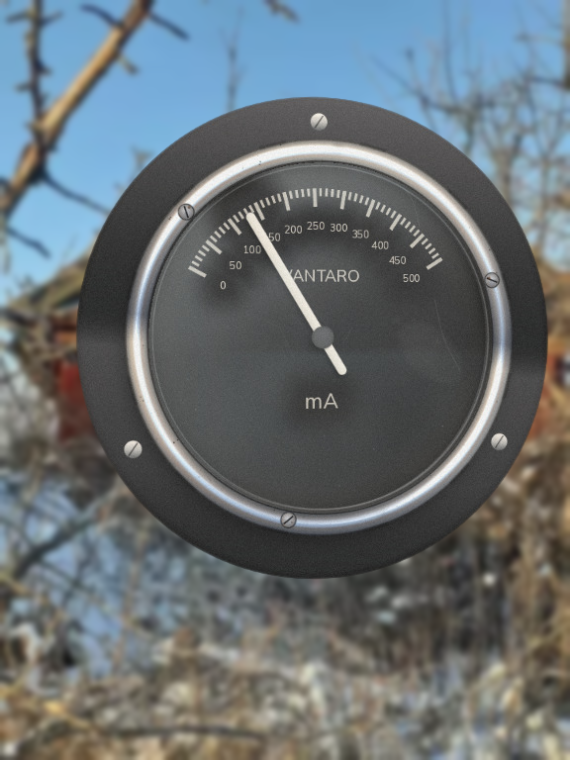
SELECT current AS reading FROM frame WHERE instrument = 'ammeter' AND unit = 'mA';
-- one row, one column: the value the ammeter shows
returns 130 mA
